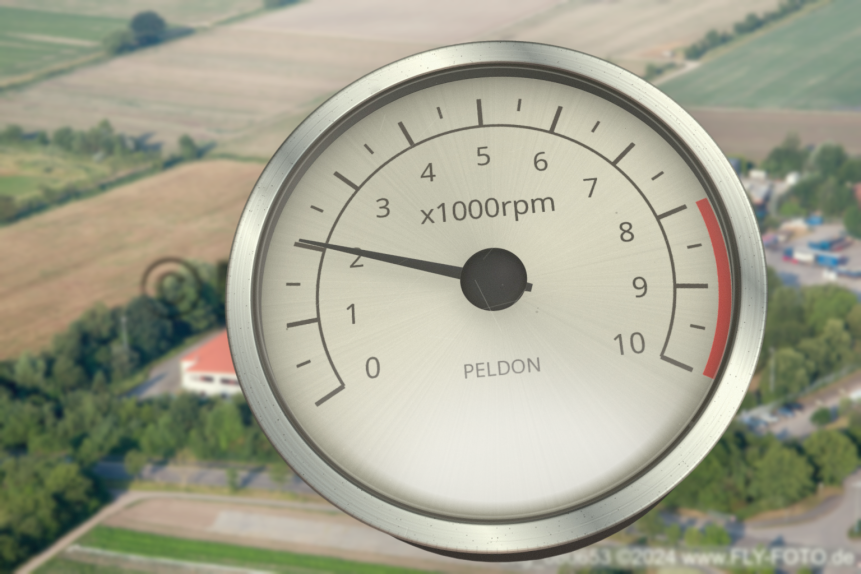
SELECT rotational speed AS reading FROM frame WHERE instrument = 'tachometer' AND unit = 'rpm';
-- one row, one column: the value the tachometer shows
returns 2000 rpm
